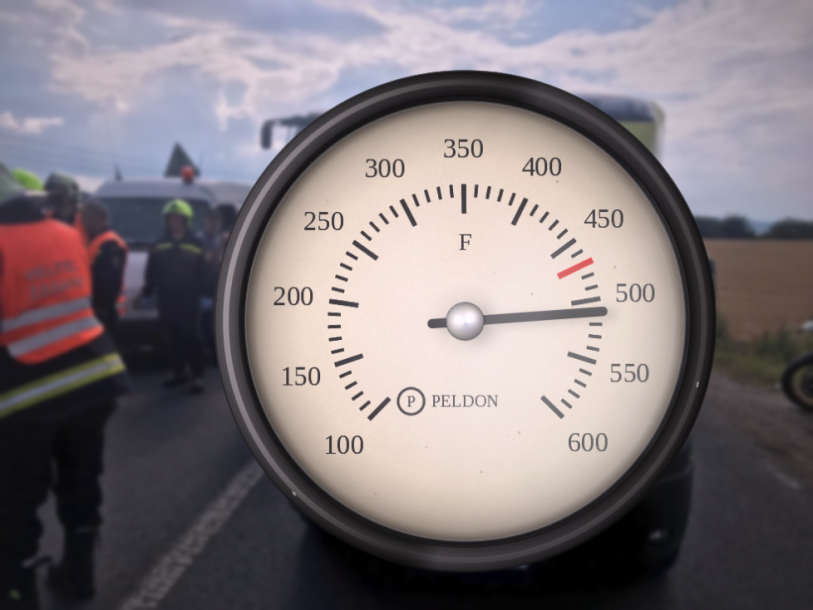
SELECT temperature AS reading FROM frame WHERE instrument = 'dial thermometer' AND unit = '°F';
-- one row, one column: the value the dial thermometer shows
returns 510 °F
